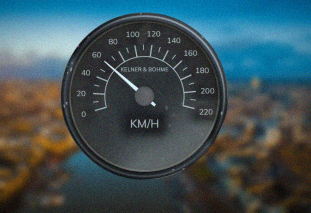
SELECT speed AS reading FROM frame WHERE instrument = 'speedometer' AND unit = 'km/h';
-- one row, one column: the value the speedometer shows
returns 60 km/h
